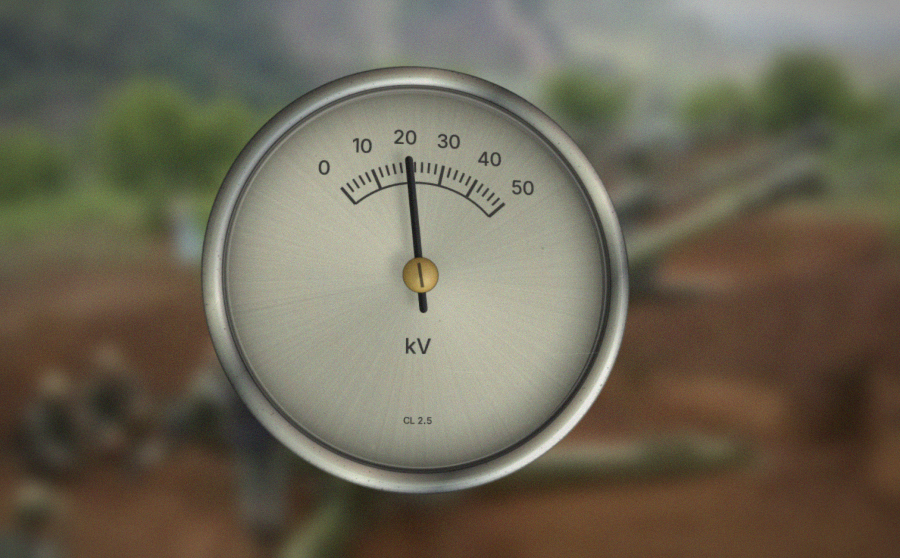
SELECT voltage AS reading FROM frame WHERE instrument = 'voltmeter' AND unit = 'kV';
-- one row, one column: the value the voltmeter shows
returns 20 kV
